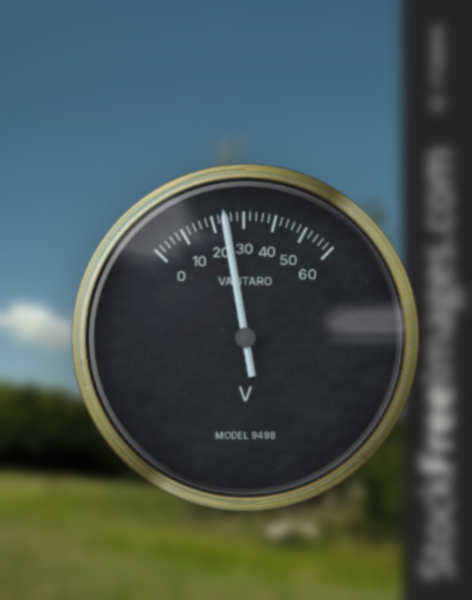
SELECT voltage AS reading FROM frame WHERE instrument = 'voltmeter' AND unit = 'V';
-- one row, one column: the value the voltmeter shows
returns 24 V
